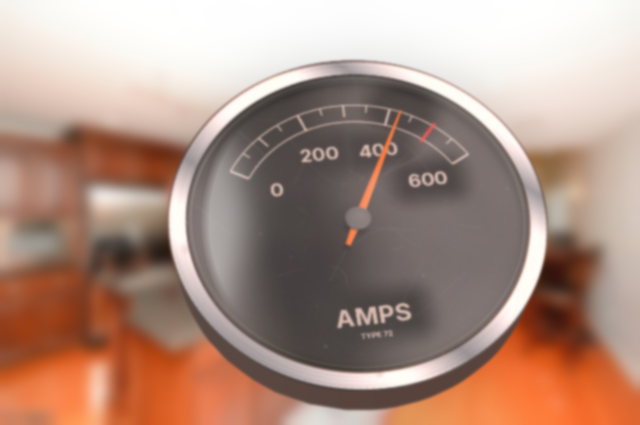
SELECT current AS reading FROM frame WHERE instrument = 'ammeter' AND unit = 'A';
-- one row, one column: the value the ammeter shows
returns 425 A
